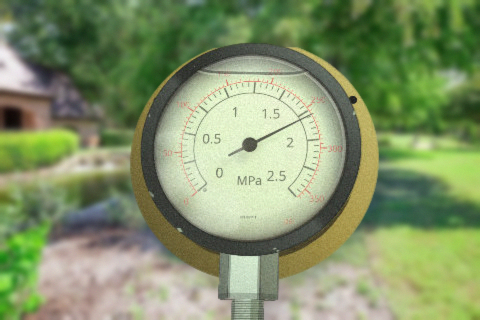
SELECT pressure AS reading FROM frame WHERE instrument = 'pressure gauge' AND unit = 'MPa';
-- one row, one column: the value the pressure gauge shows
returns 1.8 MPa
